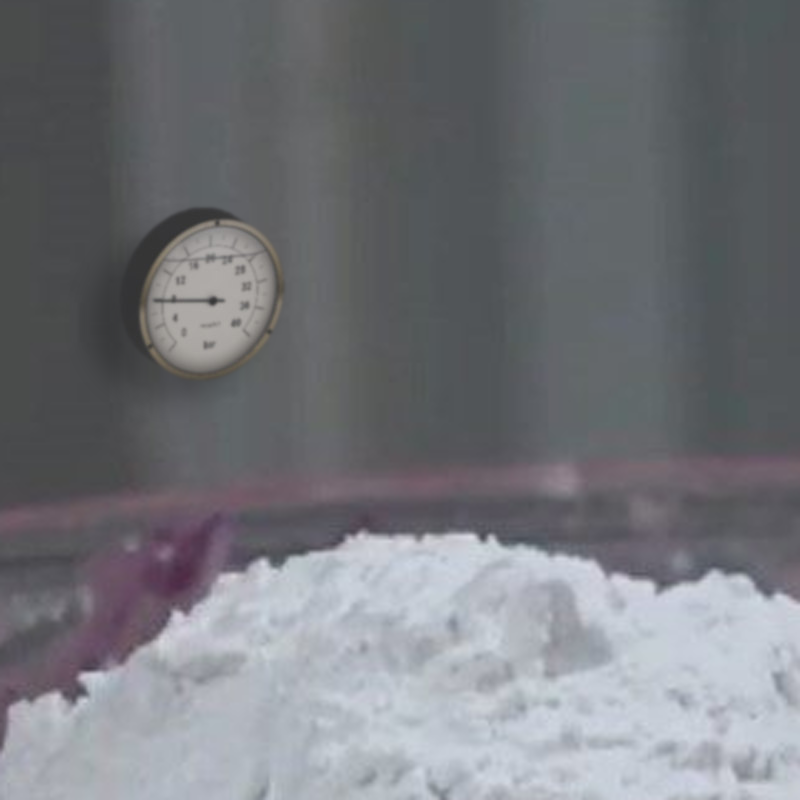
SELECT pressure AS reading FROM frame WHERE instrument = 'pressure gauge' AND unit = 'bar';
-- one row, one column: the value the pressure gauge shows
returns 8 bar
